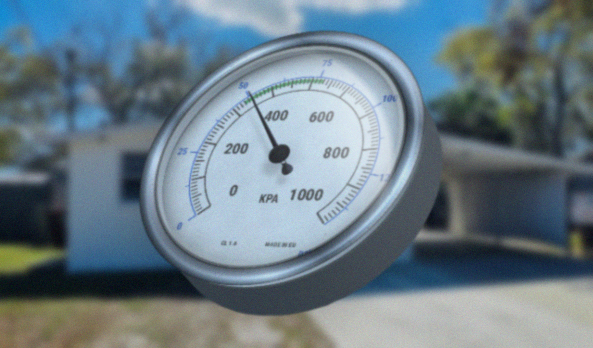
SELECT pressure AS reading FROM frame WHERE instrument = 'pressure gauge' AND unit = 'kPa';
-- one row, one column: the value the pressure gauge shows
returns 350 kPa
